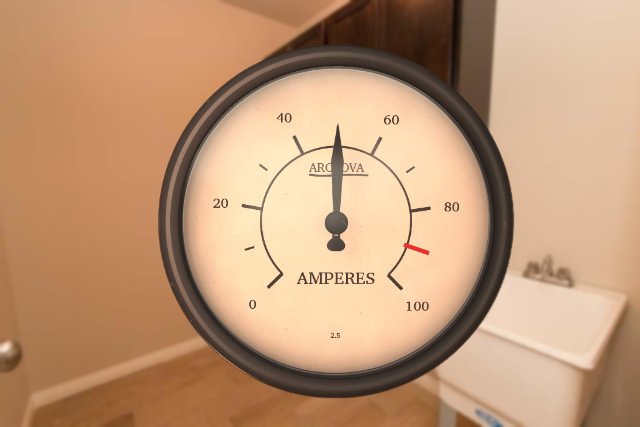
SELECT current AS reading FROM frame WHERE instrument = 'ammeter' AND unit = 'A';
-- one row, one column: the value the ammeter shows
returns 50 A
